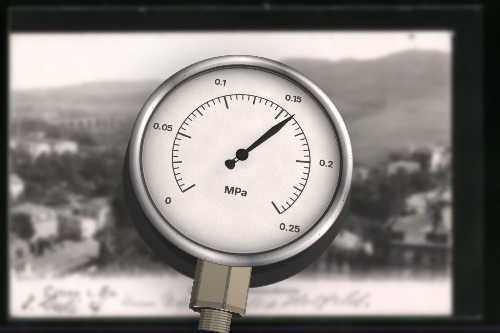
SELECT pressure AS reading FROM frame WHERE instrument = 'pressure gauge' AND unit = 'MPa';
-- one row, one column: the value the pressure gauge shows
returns 0.16 MPa
